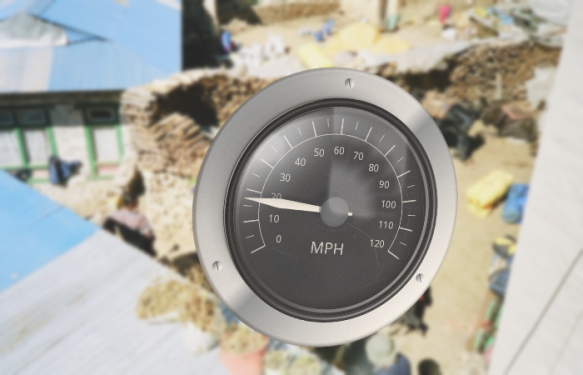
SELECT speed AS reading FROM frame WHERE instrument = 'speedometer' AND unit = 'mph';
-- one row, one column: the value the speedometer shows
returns 17.5 mph
